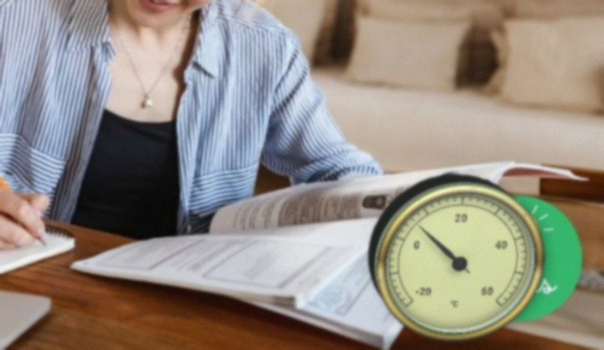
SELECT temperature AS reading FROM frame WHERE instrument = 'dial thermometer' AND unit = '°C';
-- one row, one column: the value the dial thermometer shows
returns 6 °C
